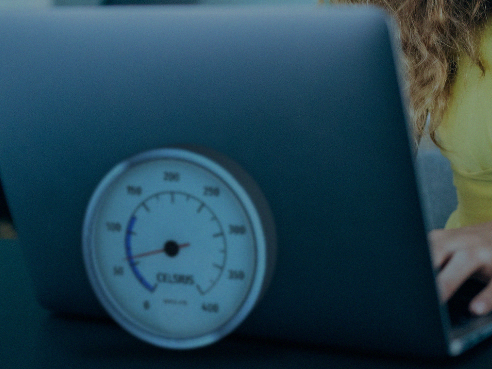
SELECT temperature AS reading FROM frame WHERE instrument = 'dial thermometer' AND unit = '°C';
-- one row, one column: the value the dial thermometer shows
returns 62.5 °C
